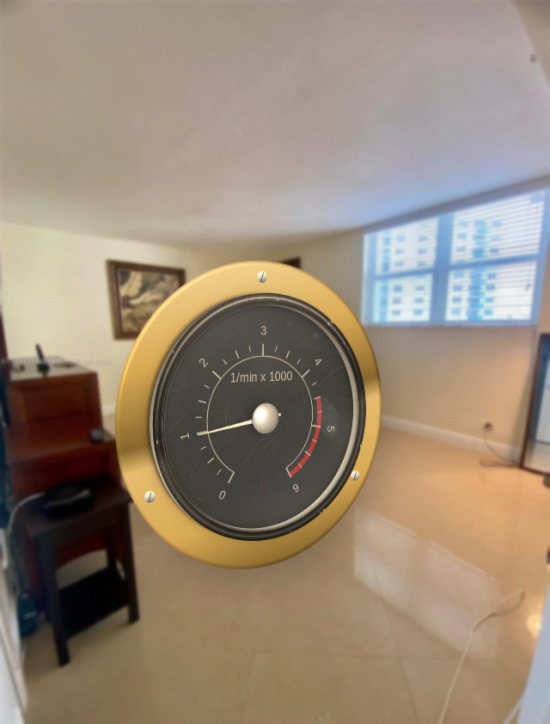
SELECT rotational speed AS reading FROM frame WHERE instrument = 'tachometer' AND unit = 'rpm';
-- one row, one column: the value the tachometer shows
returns 1000 rpm
